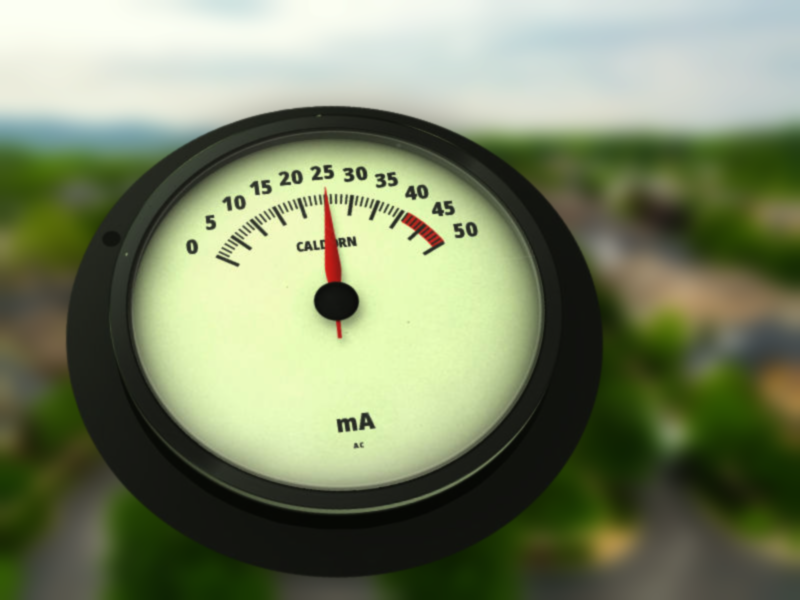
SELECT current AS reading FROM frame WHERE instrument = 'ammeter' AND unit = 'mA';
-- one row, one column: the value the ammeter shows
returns 25 mA
